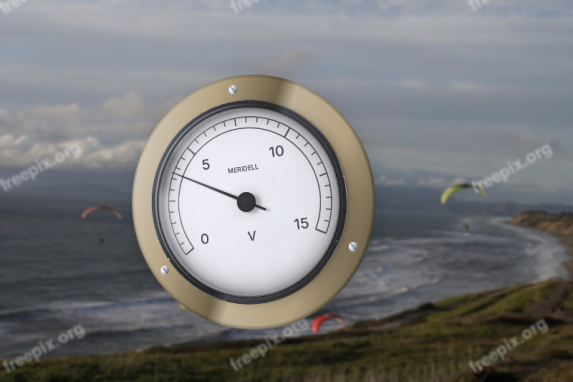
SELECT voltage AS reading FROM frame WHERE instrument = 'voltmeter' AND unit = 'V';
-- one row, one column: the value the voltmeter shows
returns 3.75 V
